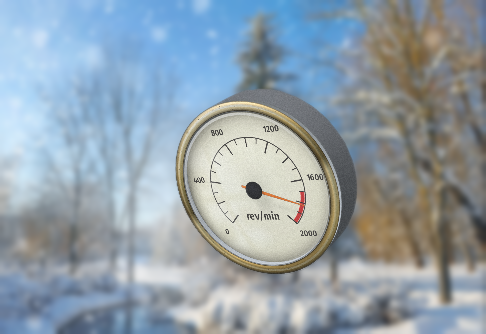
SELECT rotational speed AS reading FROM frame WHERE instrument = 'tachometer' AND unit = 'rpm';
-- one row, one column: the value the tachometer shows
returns 1800 rpm
